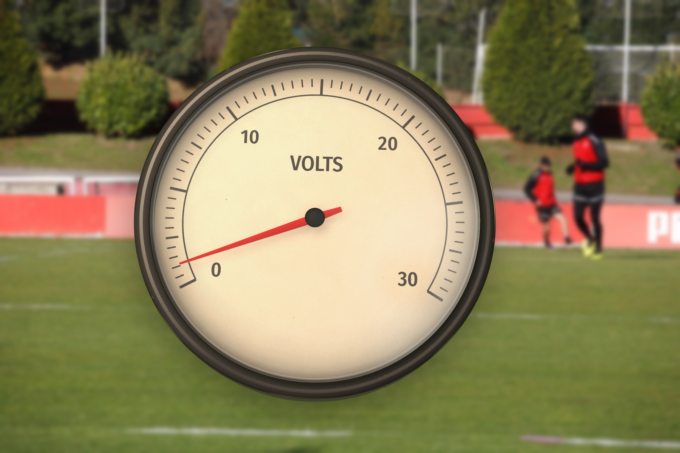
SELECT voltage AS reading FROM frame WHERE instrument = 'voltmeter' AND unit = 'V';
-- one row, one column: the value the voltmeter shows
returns 1 V
